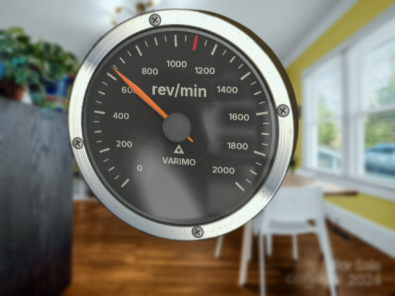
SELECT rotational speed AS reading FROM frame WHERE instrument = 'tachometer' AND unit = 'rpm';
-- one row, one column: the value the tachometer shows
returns 650 rpm
